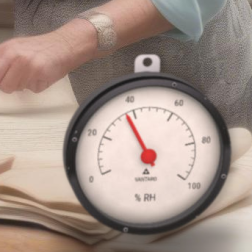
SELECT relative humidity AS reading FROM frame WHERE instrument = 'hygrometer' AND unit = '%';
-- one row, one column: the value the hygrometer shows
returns 36 %
